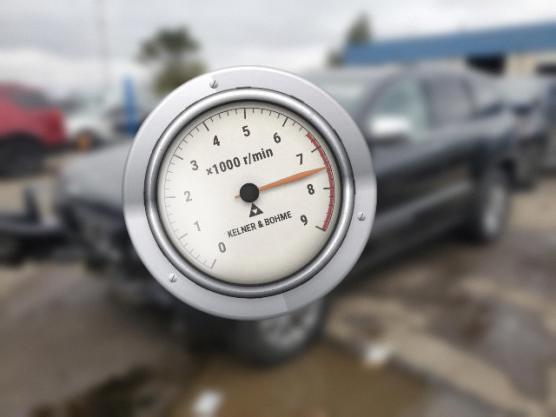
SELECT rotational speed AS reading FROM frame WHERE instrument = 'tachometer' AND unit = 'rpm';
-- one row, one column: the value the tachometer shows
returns 7500 rpm
